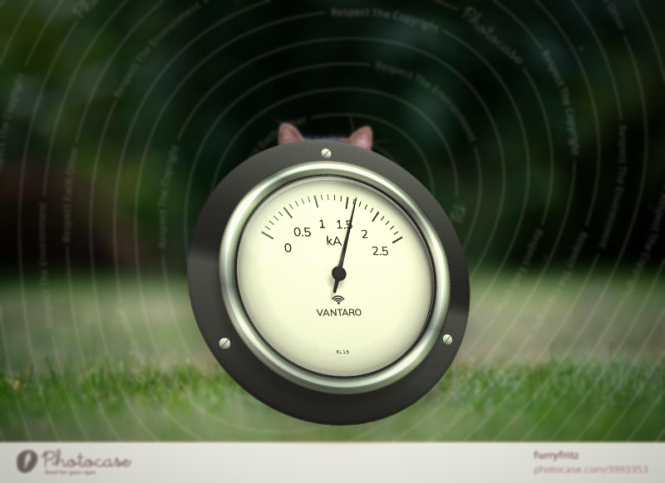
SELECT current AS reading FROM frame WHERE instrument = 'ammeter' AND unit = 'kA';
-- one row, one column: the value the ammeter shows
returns 1.6 kA
